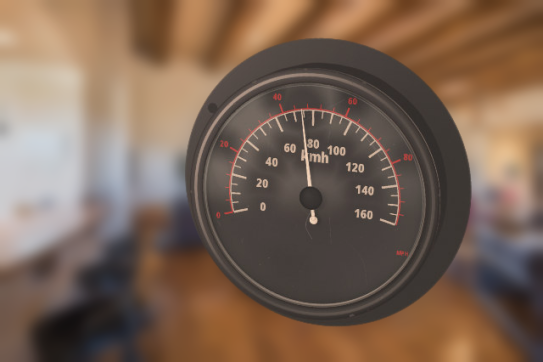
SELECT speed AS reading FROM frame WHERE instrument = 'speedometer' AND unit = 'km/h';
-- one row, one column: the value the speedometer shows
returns 75 km/h
